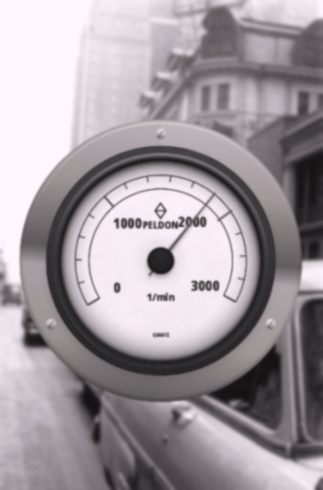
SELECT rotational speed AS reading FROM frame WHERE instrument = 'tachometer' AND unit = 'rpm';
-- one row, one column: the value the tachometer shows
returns 2000 rpm
